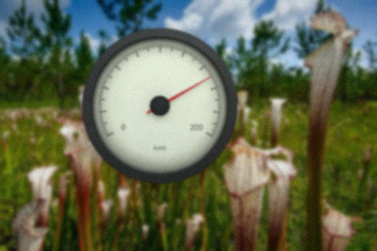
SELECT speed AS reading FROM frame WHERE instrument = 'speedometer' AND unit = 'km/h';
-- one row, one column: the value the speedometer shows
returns 150 km/h
